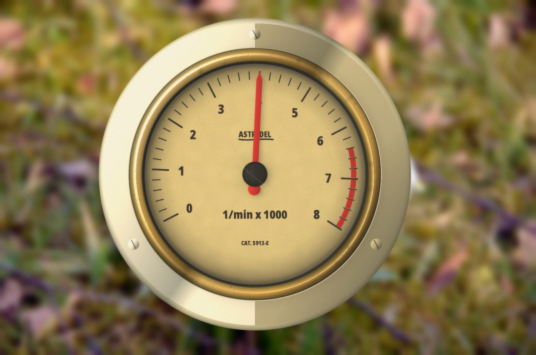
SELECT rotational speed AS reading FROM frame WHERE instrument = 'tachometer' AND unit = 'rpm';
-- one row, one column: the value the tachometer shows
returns 4000 rpm
